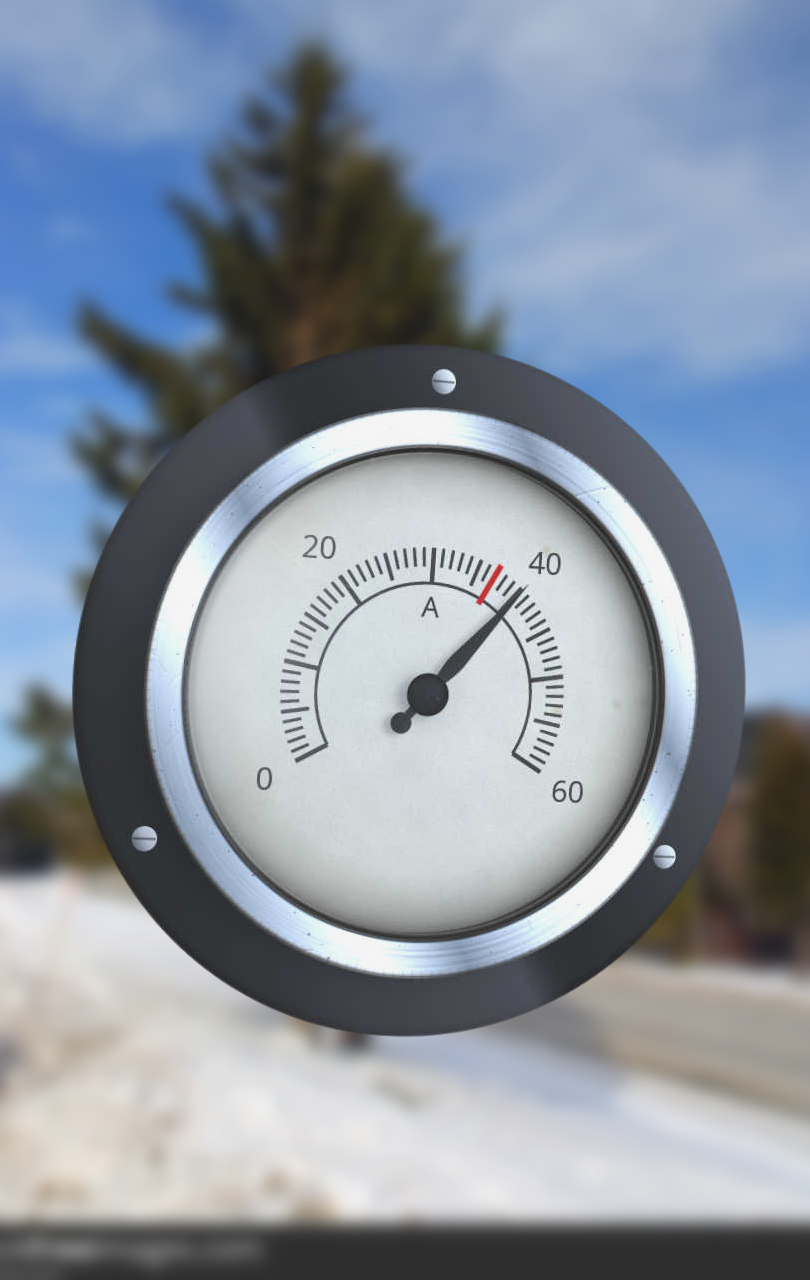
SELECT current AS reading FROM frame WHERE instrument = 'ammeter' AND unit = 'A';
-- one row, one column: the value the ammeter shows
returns 40 A
